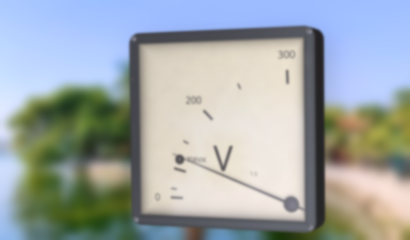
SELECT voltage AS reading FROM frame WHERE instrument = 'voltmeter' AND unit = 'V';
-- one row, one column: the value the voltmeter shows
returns 125 V
